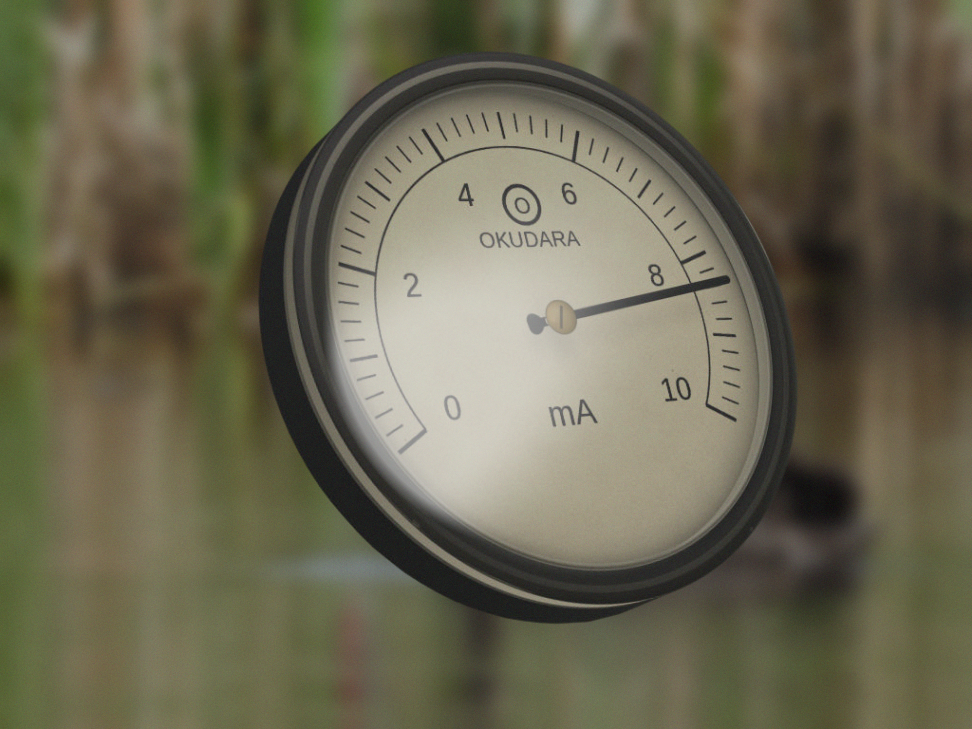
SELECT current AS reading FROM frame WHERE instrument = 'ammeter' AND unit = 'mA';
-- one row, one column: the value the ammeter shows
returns 8.4 mA
